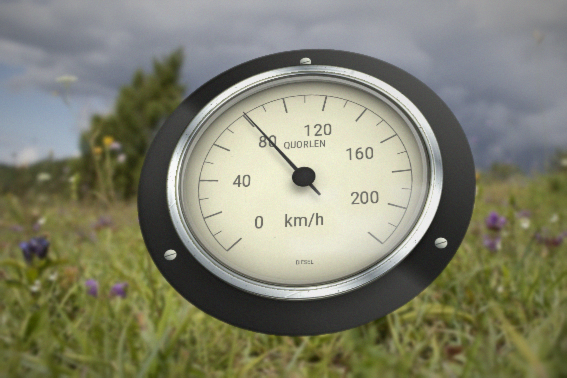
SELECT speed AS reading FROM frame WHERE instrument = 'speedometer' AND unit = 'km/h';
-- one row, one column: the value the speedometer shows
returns 80 km/h
